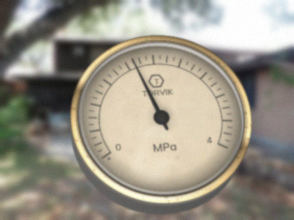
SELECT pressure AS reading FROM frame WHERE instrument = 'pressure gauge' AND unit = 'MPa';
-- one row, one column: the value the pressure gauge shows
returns 1.7 MPa
